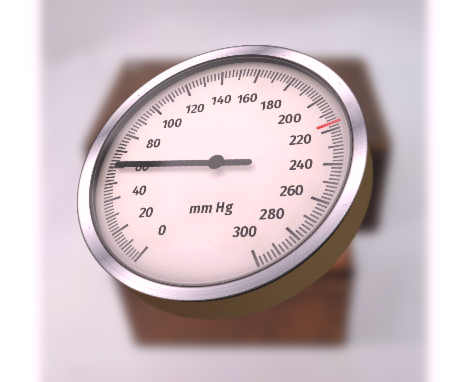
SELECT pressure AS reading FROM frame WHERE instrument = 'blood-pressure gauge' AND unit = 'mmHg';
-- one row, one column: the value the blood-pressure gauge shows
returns 60 mmHg
